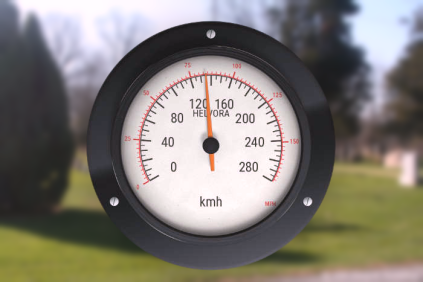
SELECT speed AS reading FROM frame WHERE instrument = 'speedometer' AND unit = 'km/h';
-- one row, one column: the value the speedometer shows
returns 135 km/h
